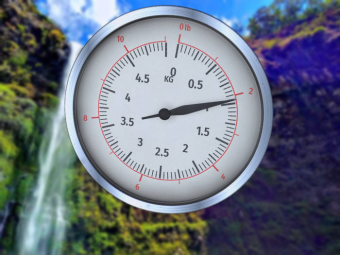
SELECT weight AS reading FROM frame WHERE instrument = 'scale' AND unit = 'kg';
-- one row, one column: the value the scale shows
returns 0.95 kg
